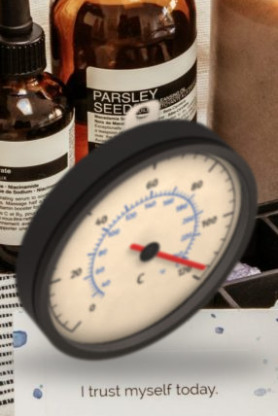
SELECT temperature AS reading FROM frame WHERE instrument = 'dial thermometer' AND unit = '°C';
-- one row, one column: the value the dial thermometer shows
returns 116 °C
